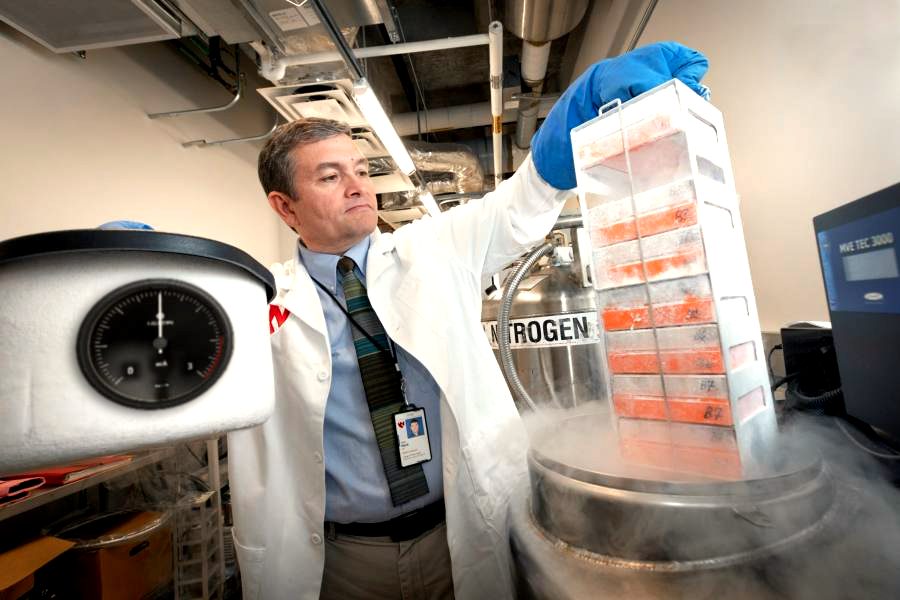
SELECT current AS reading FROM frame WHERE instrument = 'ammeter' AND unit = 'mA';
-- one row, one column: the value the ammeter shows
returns 1.5 mA
